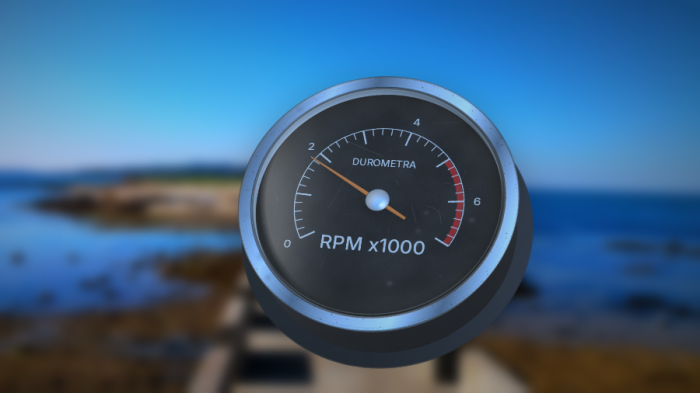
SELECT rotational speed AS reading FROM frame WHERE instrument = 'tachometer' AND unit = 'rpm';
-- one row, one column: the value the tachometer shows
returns 1800 rpm
